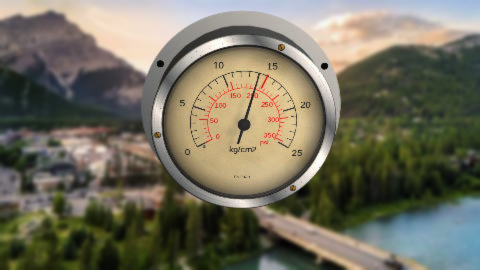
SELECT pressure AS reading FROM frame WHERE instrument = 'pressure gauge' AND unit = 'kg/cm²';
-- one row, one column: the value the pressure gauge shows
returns 14 kg/cm²
